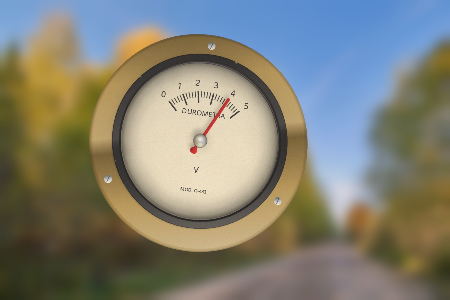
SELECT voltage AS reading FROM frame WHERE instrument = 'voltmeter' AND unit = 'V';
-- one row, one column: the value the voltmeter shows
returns 4 V
